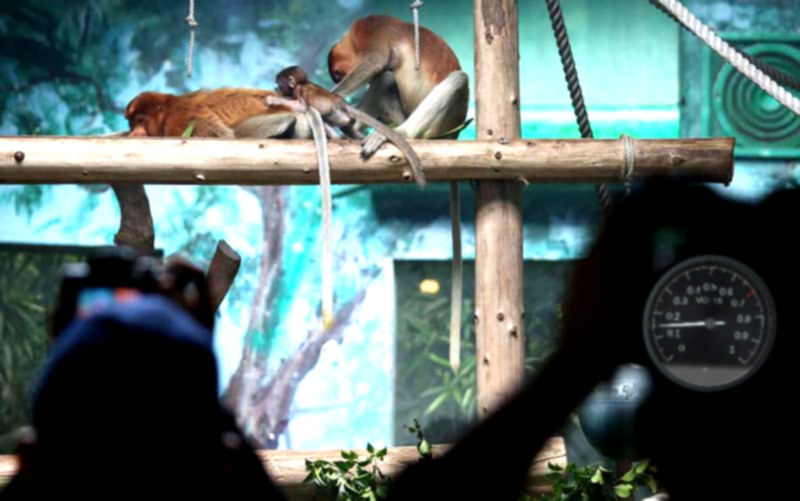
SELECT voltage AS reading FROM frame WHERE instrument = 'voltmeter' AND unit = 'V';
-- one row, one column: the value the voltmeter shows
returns 0.15 V
